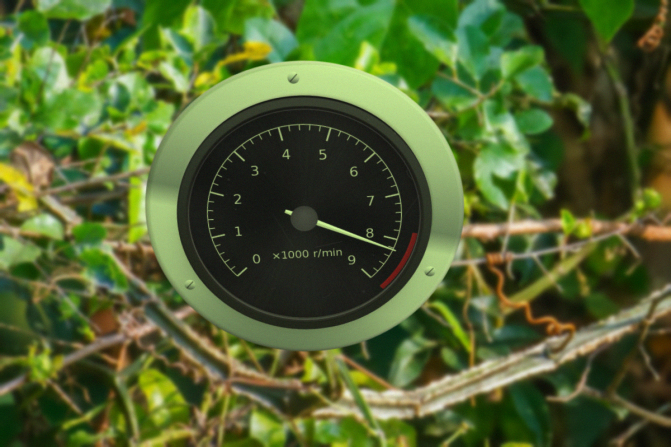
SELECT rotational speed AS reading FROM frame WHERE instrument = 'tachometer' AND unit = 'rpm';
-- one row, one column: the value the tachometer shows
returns 8200 rpm
